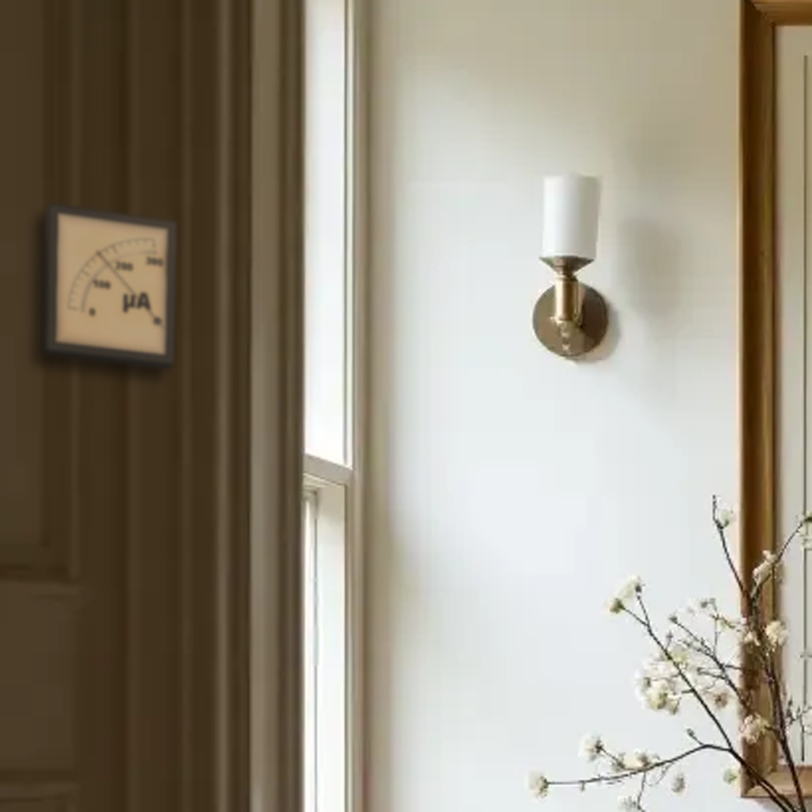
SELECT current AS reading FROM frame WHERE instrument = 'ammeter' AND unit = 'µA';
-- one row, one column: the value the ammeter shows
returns 160 µA
